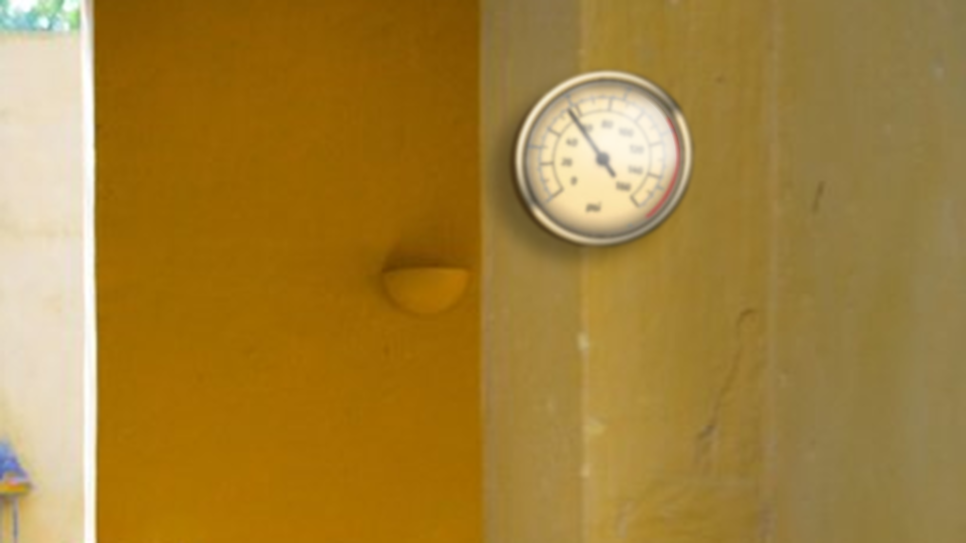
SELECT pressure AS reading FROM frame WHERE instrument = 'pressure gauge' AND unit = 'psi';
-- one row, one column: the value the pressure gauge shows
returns 55 psi
